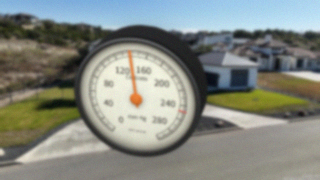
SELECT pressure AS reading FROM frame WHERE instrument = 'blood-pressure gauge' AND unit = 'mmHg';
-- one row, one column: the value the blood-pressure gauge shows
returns 140 mmHg
